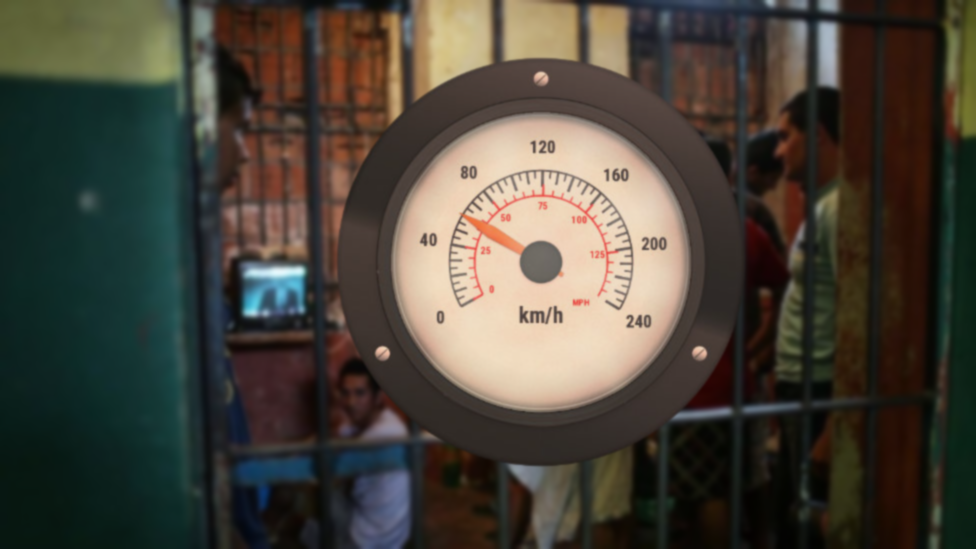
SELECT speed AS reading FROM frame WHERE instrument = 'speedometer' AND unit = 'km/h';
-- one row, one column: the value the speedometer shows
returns 60 km/h
